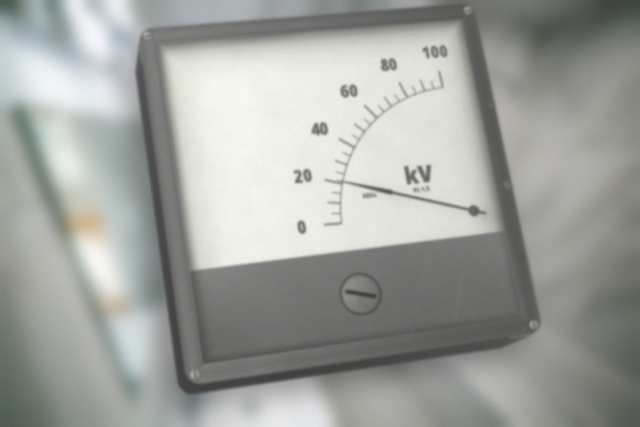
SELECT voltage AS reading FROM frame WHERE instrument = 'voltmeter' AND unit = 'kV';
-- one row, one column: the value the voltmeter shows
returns 20 kV
